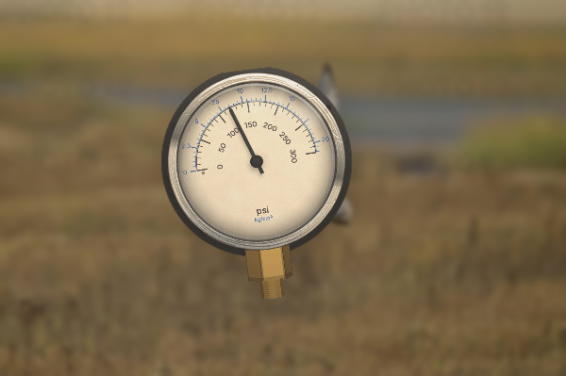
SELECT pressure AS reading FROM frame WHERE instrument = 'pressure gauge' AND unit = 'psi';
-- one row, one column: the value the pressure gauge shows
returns 120 psi
